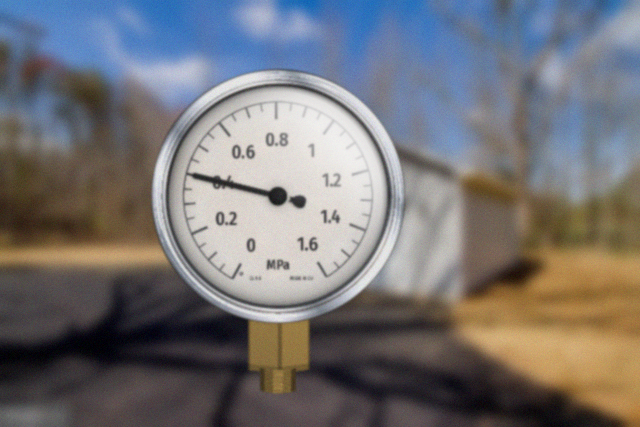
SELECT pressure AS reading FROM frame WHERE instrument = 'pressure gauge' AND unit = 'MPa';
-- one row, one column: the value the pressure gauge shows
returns 0.4 MPa
